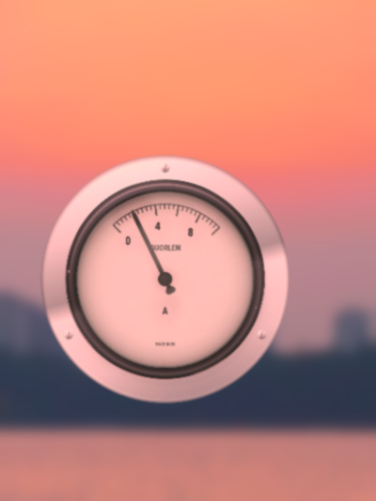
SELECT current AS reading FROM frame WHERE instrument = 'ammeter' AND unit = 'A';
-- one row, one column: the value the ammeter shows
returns 2 A
